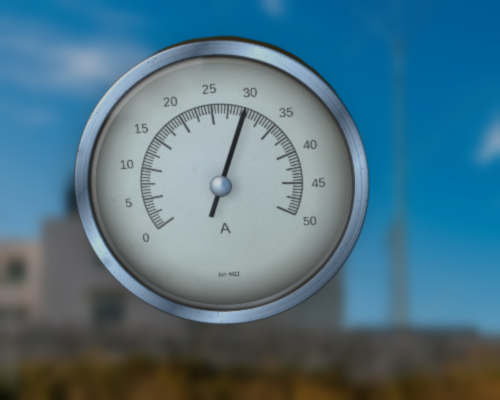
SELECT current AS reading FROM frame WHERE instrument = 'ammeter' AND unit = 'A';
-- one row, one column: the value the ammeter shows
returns 30 A
